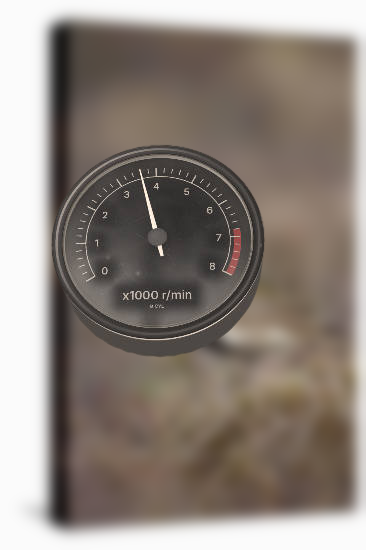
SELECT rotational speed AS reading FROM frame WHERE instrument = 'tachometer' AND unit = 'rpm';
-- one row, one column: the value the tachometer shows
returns 3600 rpm
